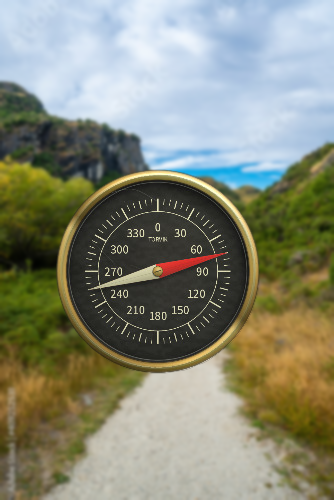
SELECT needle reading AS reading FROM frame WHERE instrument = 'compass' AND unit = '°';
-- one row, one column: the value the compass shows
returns 75 °
